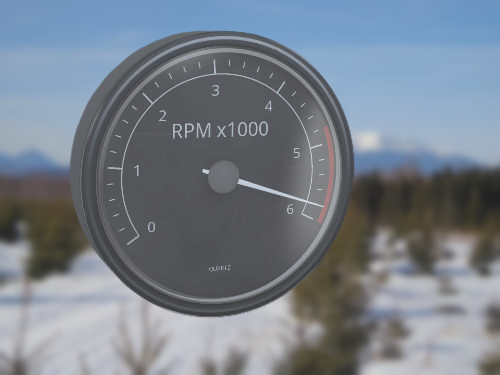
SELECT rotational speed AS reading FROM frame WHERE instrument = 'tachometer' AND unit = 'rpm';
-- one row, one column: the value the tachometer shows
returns 5800 rpm
